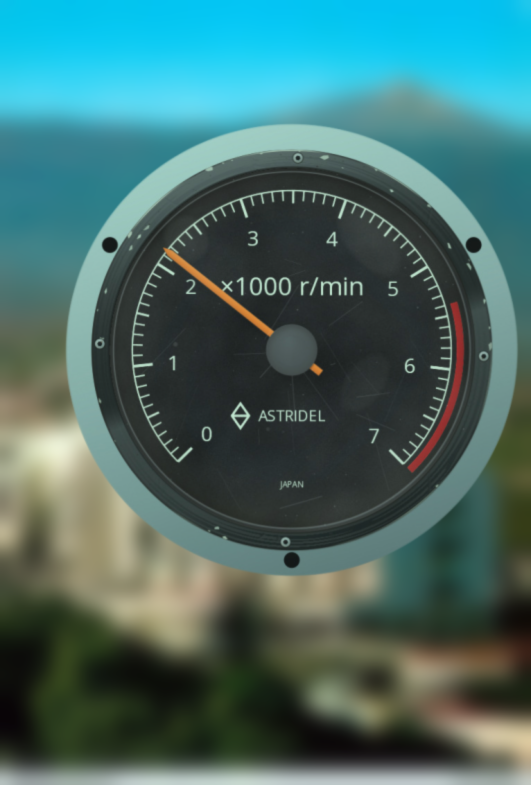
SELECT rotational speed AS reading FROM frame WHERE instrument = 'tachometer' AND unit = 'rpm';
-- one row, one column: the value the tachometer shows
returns 2150 rpm
